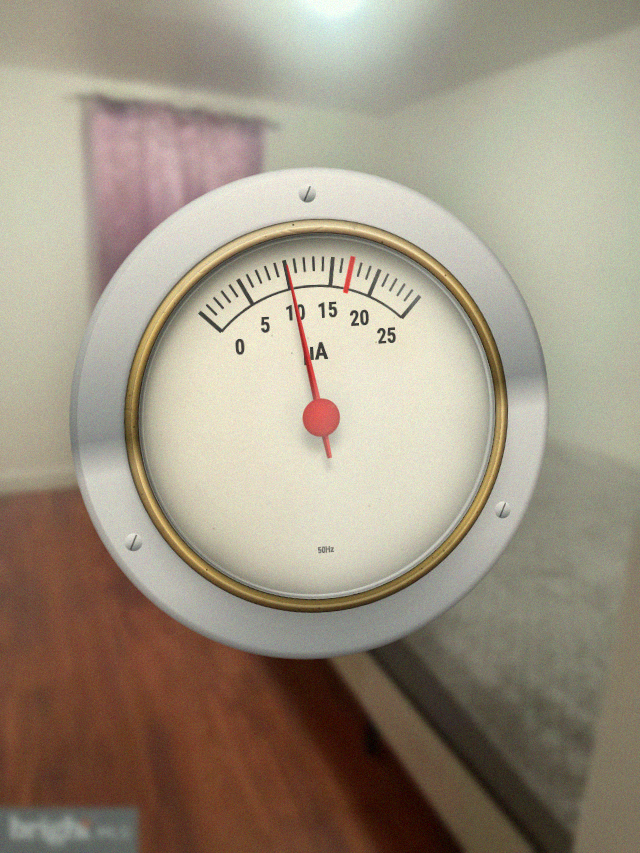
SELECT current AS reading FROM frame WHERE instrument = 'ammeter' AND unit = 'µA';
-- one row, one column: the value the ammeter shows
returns 10 µA
